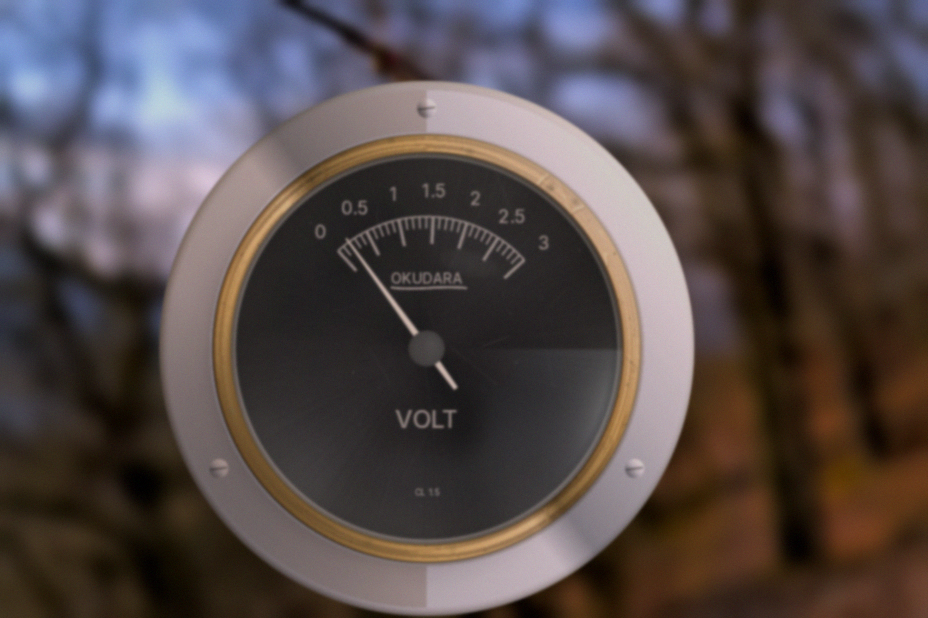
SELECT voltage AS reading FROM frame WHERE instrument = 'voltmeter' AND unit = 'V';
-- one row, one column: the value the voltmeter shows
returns 0.2 V
